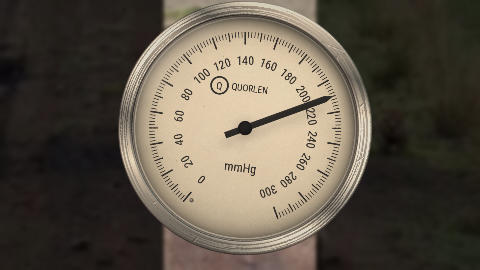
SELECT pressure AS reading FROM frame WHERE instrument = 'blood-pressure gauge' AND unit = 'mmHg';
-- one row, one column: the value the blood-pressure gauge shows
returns 210 mmHg
